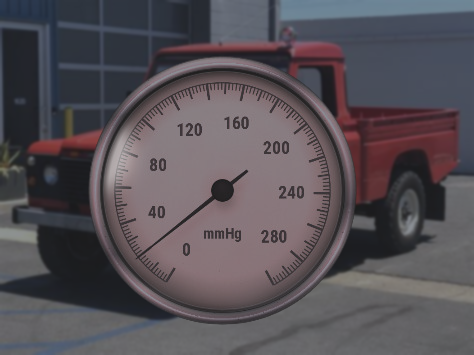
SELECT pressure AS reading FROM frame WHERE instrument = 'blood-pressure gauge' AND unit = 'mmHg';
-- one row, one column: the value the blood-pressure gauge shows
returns 20 mmHg
